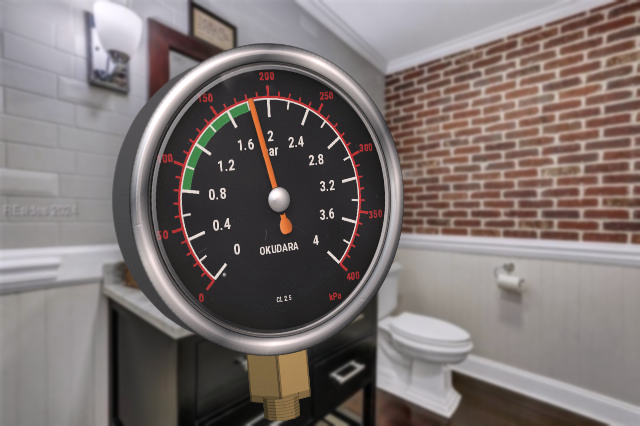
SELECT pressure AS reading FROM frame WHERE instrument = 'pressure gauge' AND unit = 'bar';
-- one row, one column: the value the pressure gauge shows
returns 1.8 bar
